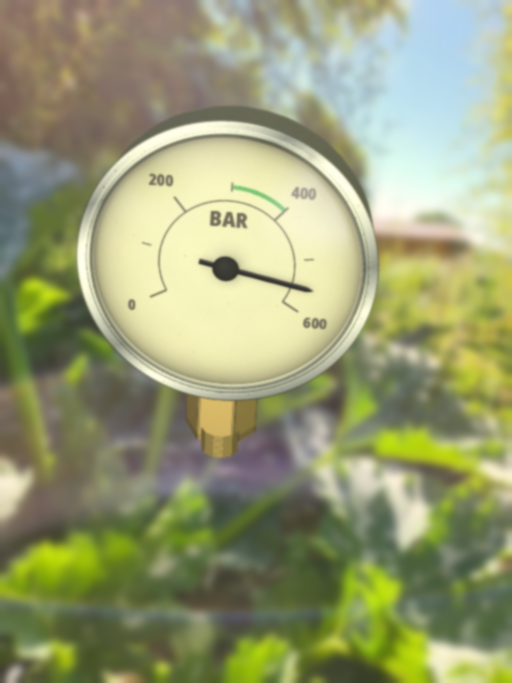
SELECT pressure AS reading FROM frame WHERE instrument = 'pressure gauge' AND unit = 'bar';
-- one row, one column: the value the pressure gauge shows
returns 550 bar
